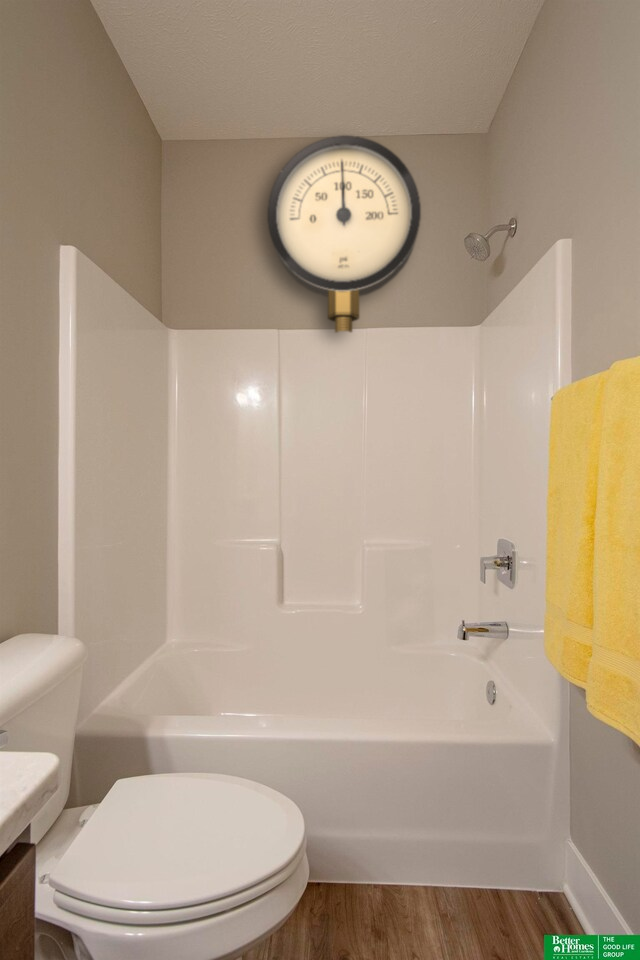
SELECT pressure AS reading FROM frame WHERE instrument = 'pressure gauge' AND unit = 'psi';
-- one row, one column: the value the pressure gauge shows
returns 100 psi
